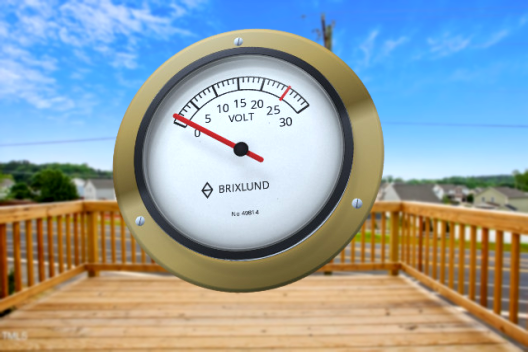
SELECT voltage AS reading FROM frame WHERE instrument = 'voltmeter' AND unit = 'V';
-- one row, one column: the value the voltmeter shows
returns 1 V
